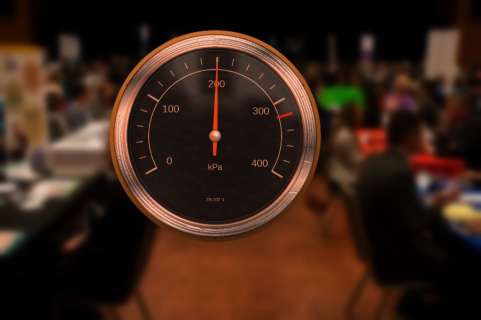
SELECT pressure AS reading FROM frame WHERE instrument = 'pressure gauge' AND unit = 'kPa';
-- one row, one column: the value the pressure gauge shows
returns 200 kPa
